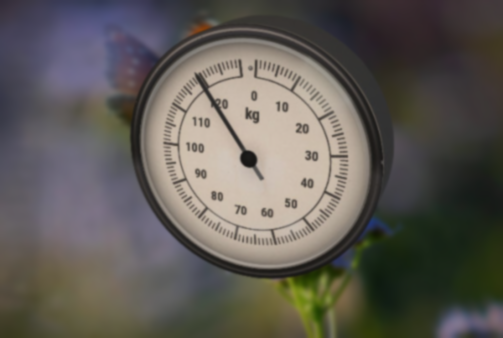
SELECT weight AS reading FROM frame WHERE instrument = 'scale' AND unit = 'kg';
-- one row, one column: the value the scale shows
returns 120 kg
